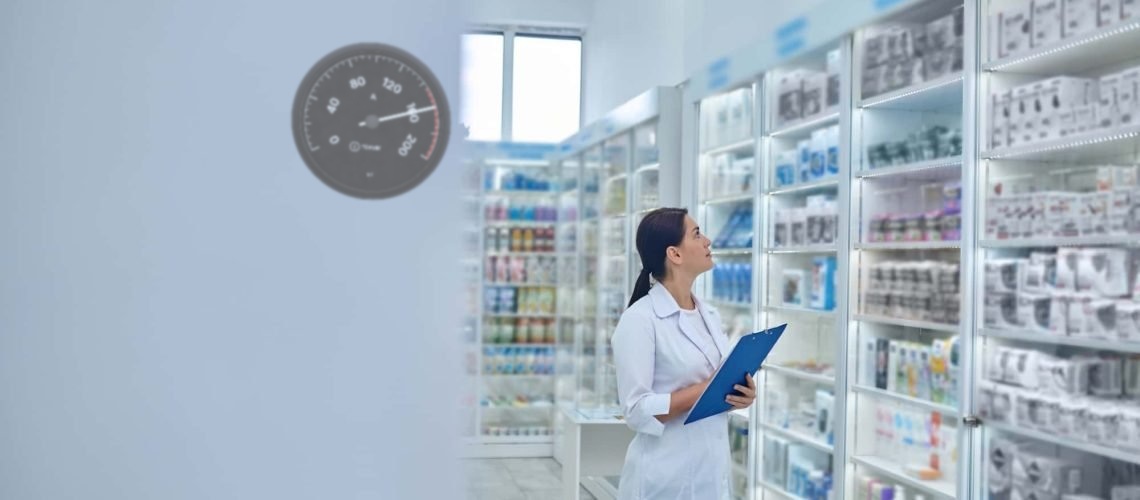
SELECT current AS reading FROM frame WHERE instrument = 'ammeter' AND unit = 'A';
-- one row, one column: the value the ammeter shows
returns 160 A
